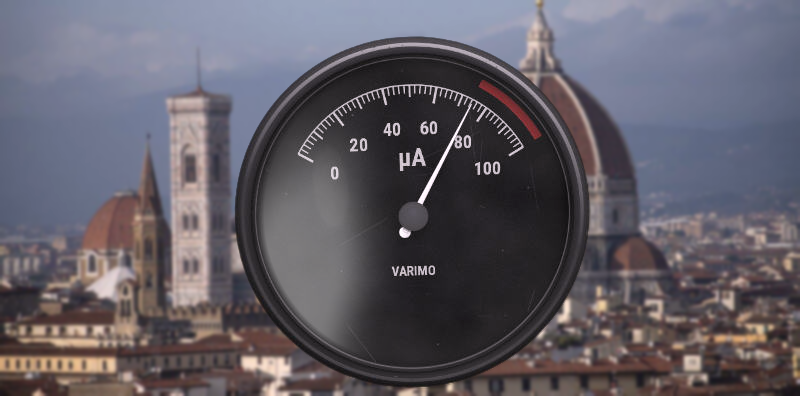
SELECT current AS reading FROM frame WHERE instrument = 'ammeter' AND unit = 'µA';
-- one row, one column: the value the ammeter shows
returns 74 µA
